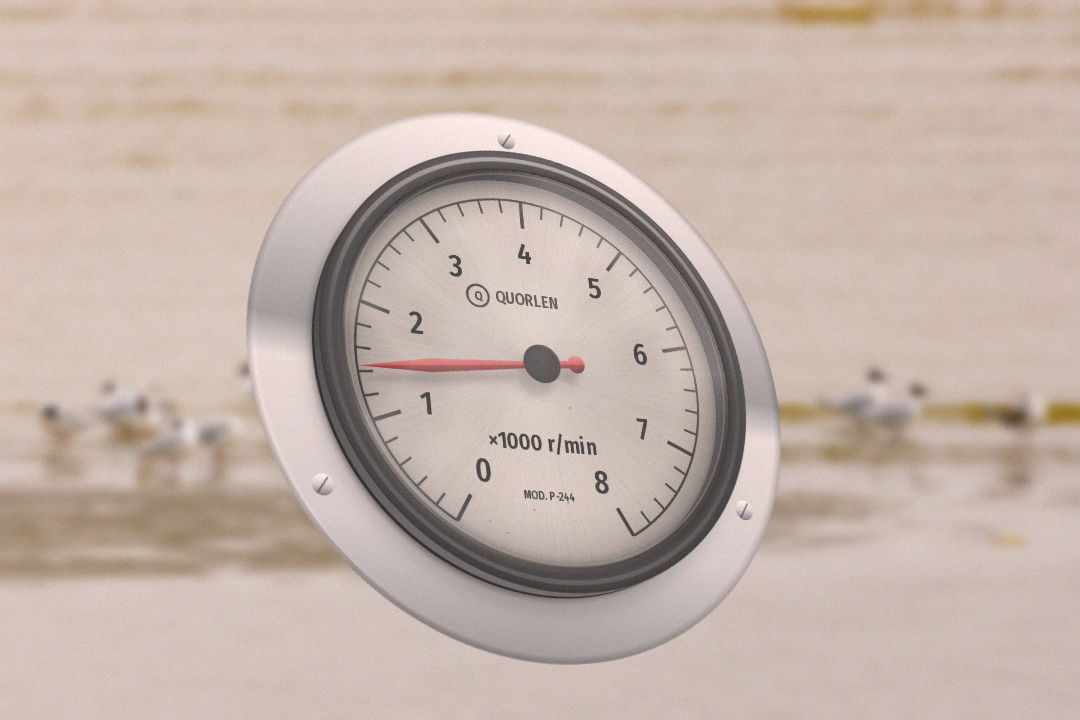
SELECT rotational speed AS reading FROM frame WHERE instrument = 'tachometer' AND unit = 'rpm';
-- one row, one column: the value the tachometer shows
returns 1400 rpm
